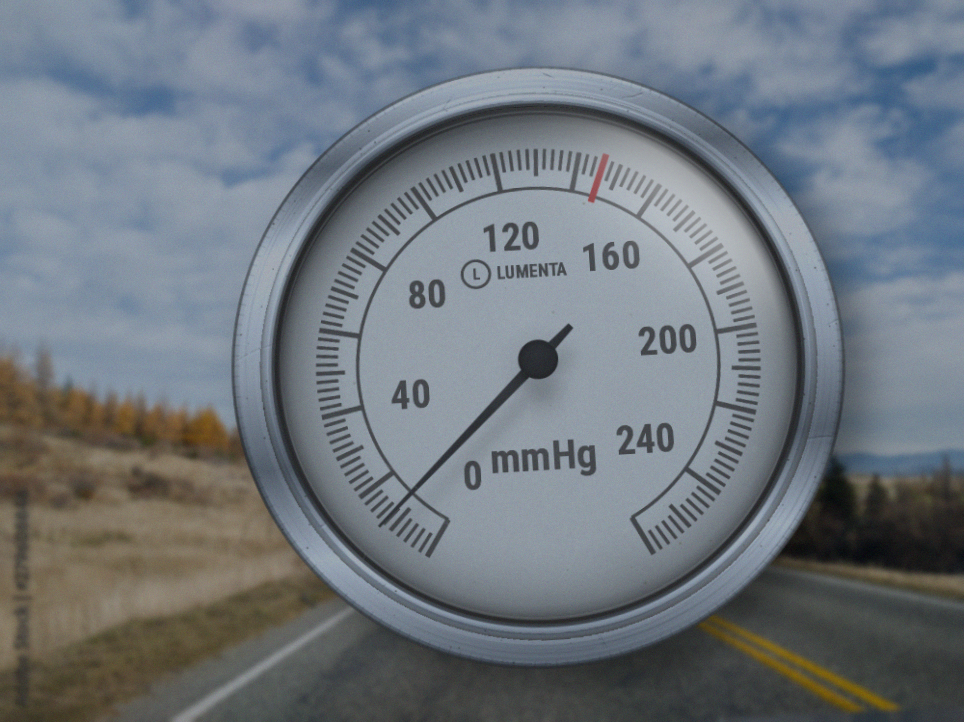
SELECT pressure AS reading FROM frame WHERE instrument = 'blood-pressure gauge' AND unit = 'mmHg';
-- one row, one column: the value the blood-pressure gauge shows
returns 12 mmHg
